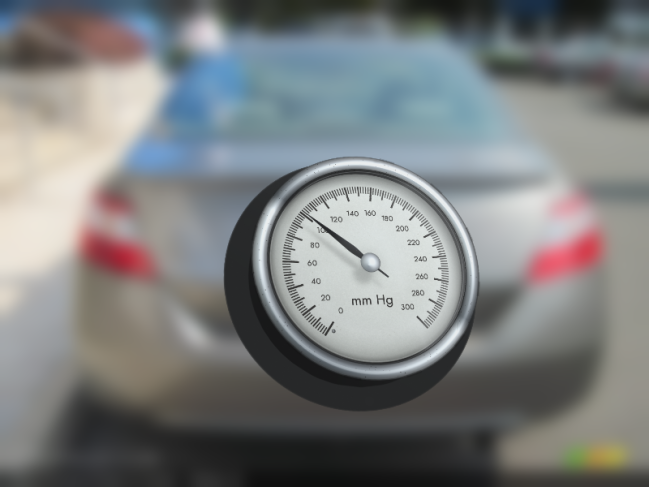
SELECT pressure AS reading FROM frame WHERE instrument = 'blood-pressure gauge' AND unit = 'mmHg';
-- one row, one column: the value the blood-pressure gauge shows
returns 100 mmHg
